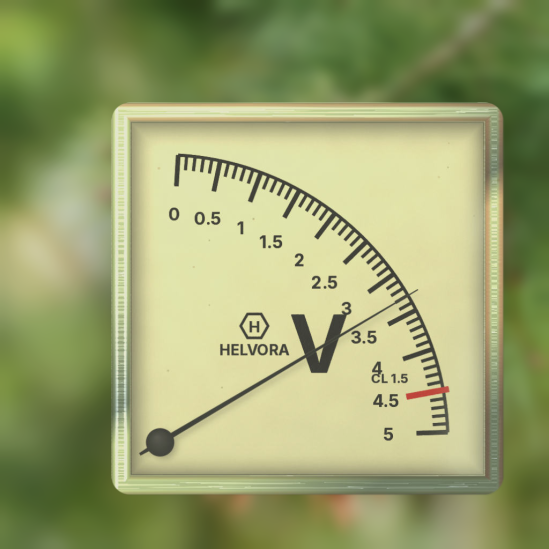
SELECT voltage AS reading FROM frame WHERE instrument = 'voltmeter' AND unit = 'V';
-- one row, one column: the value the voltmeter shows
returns 3.3 V
